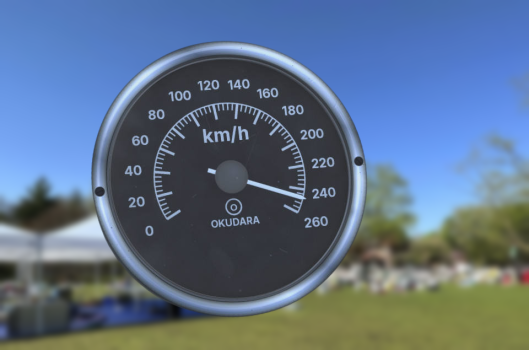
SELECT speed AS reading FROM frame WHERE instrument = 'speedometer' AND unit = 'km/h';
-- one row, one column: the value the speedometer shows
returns 248 km/h
